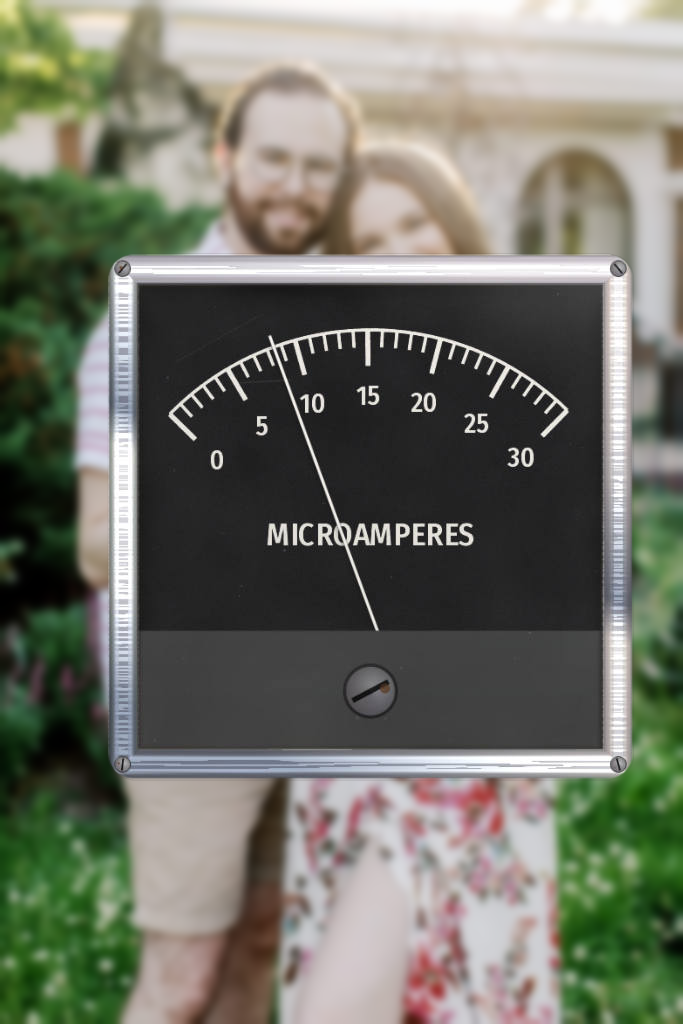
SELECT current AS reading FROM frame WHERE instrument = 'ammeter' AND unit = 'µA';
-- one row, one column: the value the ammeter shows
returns 8.5 µA
